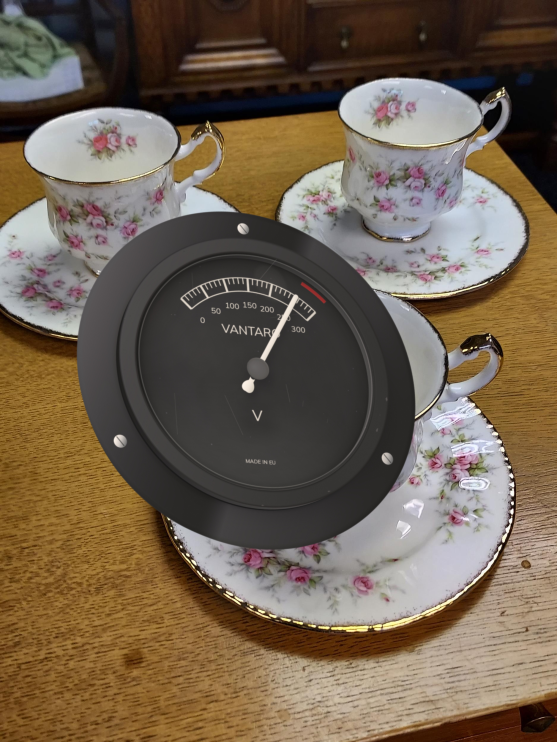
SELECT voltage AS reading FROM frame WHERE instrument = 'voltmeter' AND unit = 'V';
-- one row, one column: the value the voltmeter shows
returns 250 V
